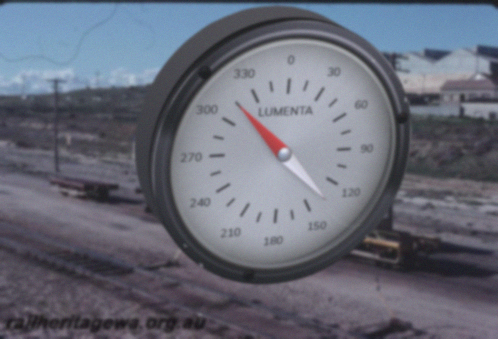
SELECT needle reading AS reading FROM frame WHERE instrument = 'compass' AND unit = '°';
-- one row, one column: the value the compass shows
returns 315 °
